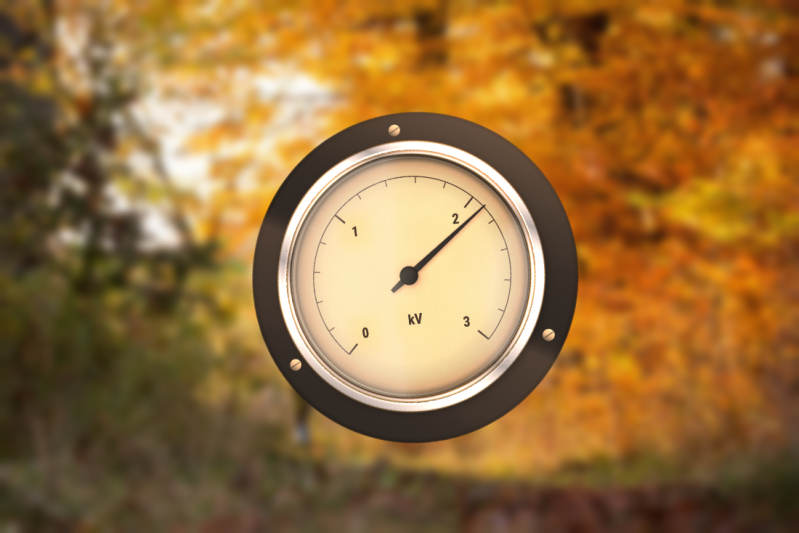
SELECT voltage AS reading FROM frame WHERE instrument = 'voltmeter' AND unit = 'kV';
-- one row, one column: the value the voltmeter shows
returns 2.1 kV
